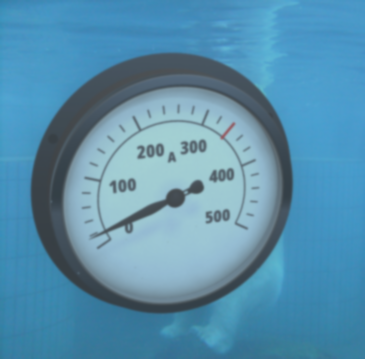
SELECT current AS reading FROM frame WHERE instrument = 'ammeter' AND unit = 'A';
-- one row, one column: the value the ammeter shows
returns 20 A
